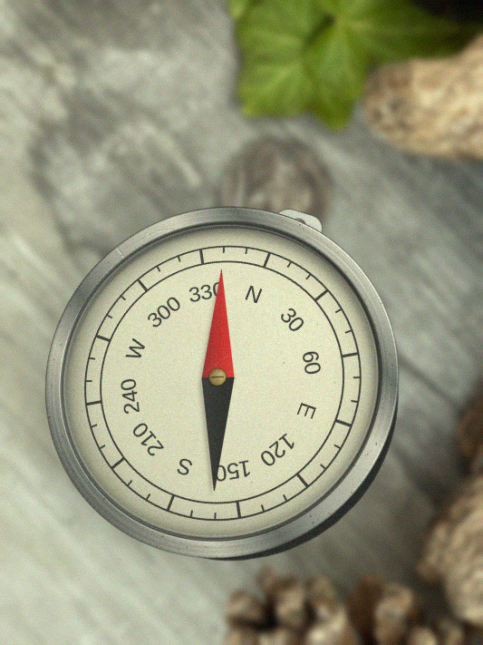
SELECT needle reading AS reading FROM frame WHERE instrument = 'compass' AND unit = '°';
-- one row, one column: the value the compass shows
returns 340 °
